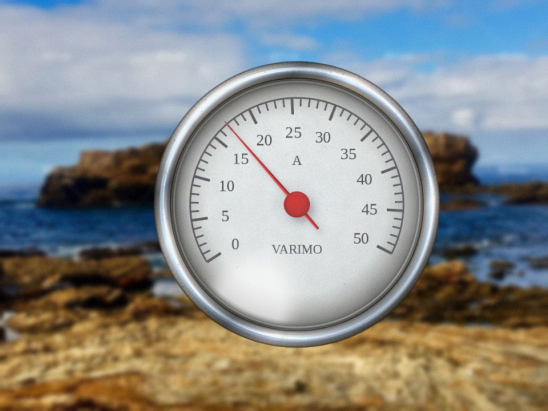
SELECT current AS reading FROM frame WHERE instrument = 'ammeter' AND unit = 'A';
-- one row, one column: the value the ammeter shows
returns 17 A
